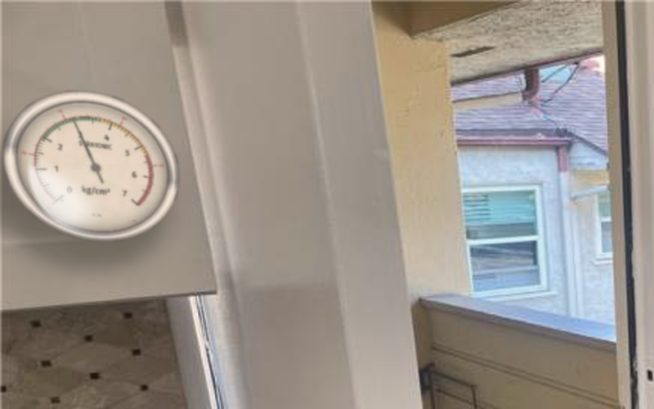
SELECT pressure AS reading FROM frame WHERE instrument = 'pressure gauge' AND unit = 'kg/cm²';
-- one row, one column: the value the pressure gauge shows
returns 3 kg/cm²
